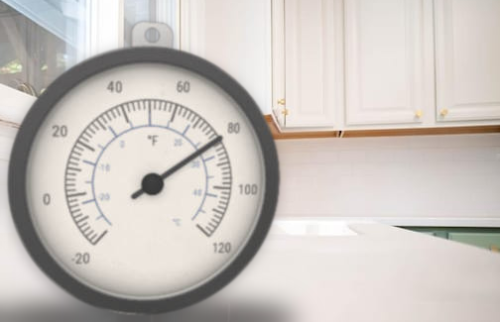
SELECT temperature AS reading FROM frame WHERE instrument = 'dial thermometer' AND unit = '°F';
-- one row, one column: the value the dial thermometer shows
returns 80 °F
